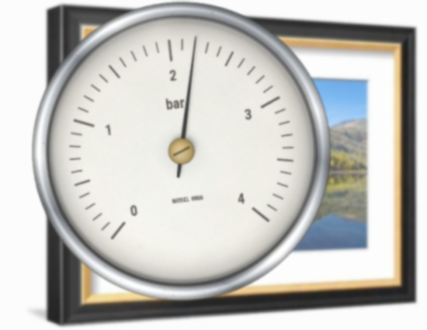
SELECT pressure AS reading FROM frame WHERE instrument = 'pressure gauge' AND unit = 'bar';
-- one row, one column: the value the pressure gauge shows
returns 2.2 bar
